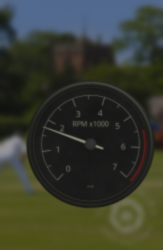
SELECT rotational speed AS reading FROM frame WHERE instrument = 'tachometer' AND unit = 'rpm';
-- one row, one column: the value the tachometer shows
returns 1750 rpm
